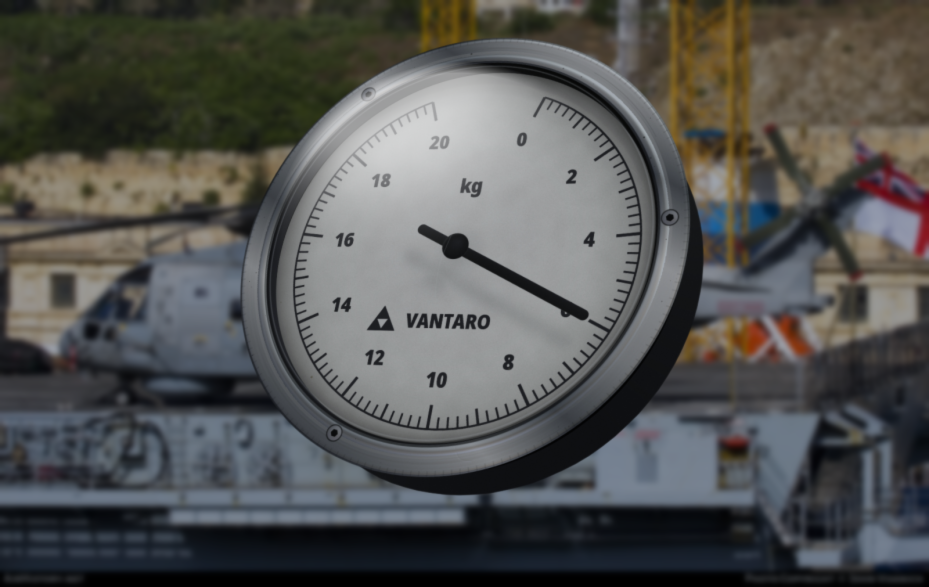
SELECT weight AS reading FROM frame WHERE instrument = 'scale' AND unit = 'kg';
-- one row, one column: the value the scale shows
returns 6 kg
